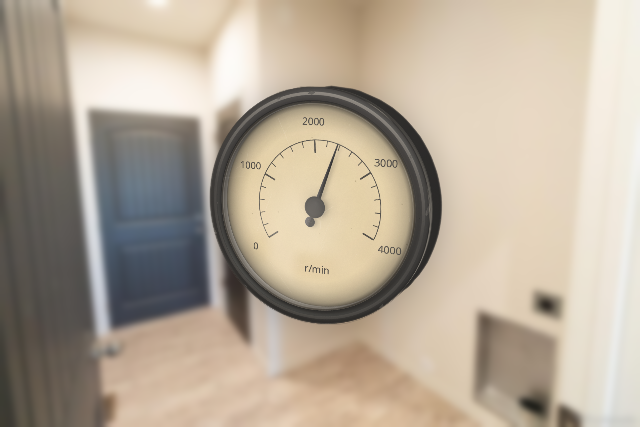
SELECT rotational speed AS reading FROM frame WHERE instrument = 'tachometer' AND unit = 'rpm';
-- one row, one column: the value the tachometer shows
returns 2400 rpm
